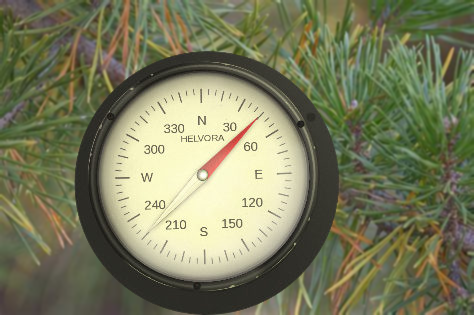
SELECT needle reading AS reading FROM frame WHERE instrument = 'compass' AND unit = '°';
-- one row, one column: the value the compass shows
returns 45 °
